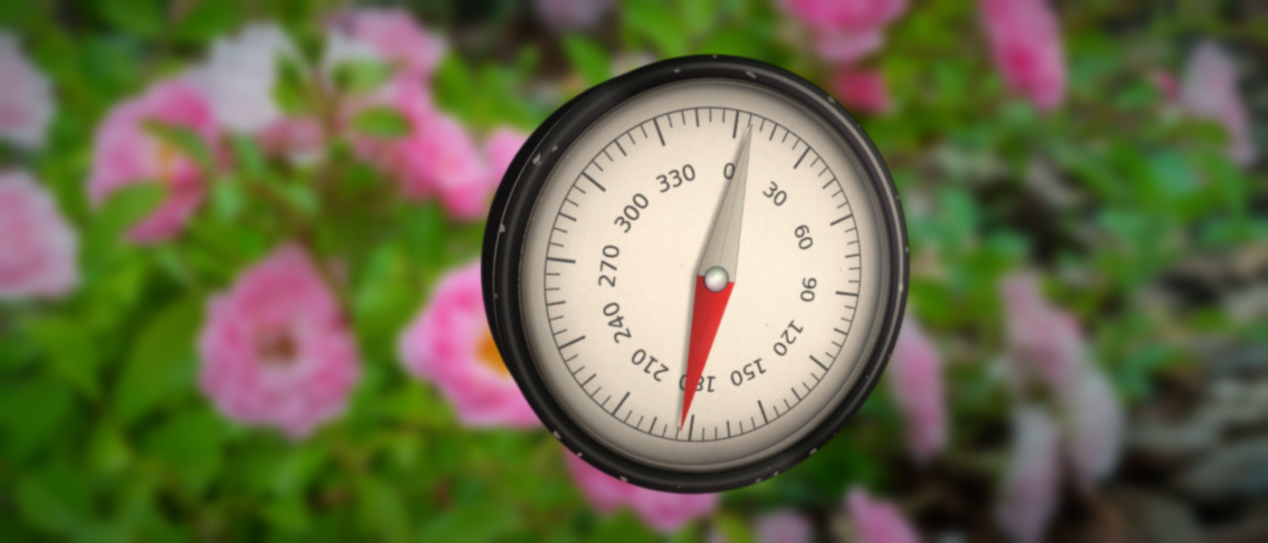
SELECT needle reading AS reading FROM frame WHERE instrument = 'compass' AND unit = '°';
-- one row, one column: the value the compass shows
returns 185 °
